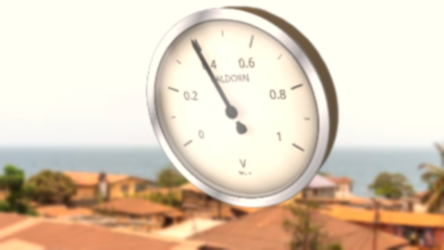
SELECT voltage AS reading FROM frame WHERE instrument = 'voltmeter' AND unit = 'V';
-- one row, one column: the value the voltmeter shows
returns 0.4 V
